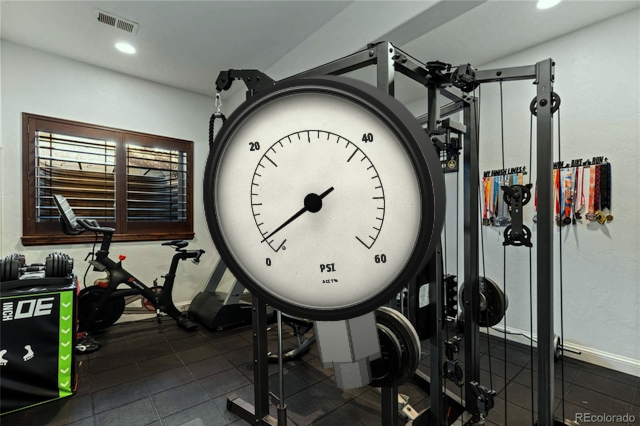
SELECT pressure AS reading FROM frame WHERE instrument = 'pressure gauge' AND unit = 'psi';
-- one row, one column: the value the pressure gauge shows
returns 3 psi
